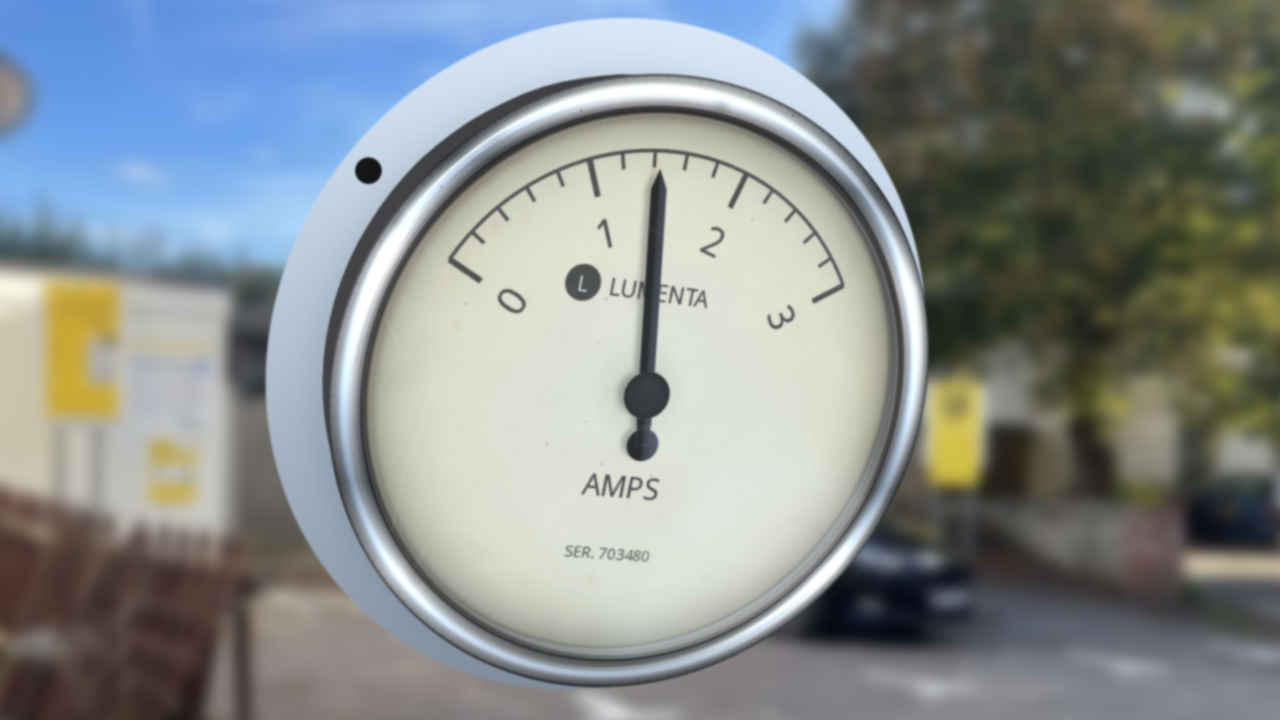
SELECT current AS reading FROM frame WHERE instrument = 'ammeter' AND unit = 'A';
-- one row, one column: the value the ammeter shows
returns 1.4 A
